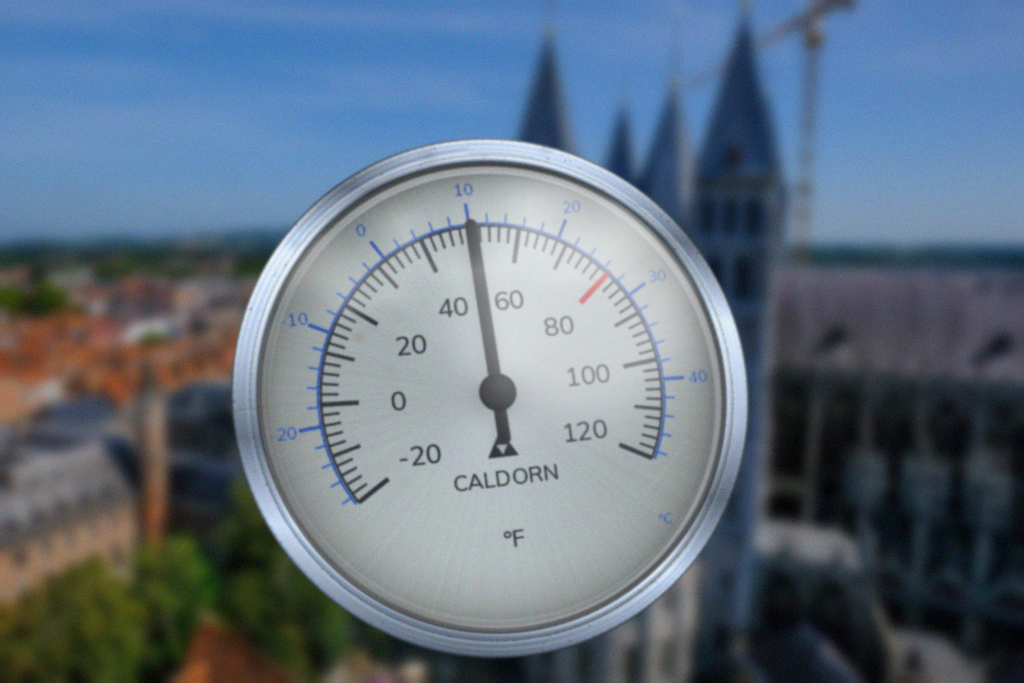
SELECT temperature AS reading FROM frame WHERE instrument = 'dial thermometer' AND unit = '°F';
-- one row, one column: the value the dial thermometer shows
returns 50 °F
